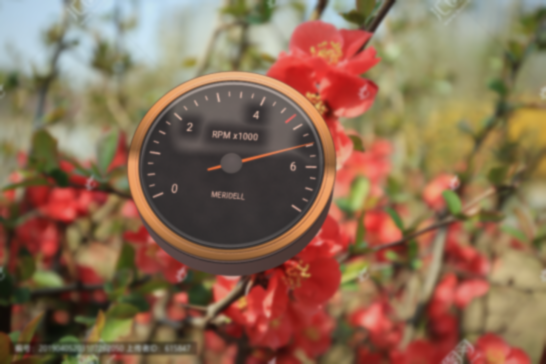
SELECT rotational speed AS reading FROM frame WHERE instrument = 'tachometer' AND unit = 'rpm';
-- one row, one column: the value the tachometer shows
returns 5500 rpm
